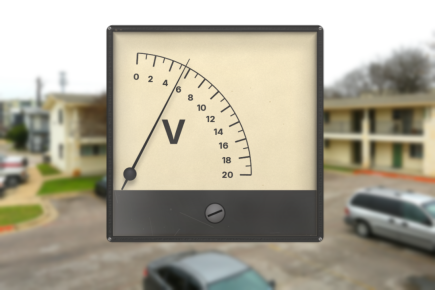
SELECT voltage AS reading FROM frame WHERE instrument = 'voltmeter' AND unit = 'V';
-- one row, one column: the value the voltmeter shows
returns 5.5 V
